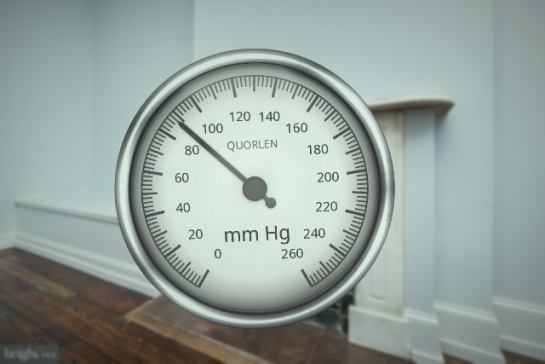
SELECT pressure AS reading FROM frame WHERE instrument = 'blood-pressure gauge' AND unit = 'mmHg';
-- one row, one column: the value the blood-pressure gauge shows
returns 88 mmHg
